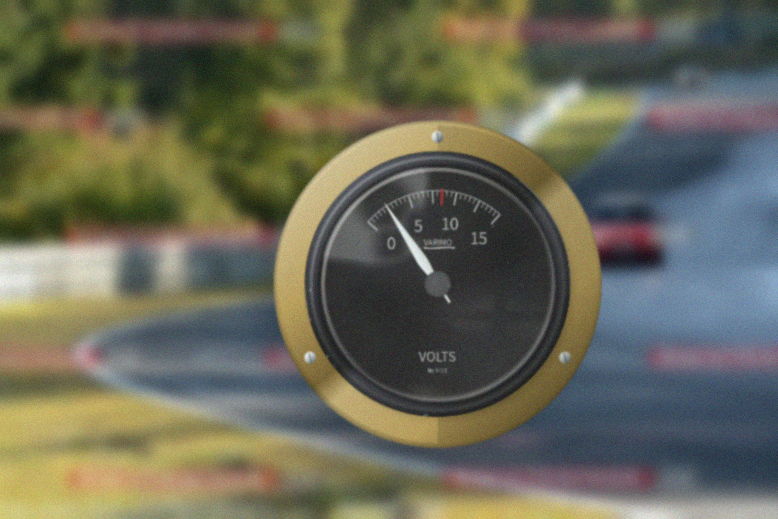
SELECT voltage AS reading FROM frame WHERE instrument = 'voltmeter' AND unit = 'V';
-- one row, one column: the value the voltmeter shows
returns 2.5 V
